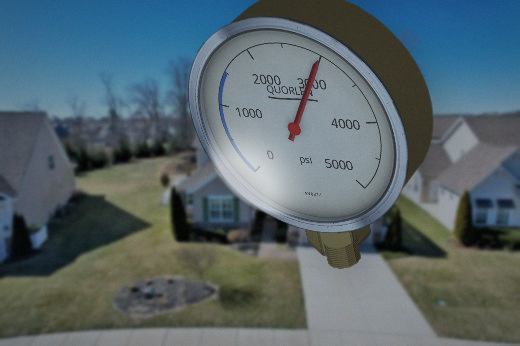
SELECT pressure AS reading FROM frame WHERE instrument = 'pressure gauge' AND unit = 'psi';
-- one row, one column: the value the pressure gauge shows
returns 3000 psi
